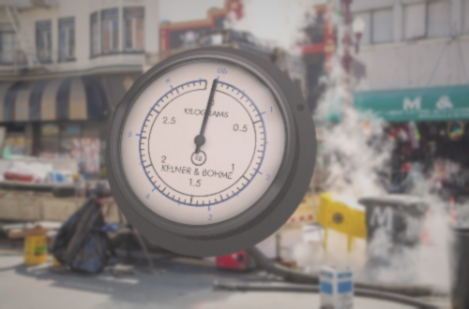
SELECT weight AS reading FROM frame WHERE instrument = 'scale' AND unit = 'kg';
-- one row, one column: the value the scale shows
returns 0 kg
